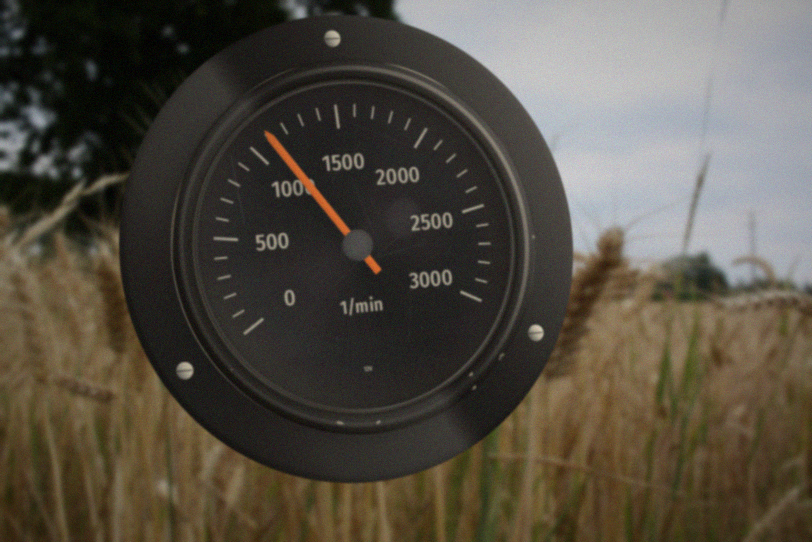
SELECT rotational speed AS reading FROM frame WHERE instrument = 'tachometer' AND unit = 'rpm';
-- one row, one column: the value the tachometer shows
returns 1100 rpm
